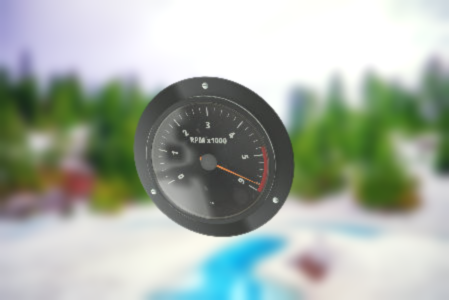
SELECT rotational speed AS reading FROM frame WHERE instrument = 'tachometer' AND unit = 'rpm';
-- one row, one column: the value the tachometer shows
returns 5800 rpm
